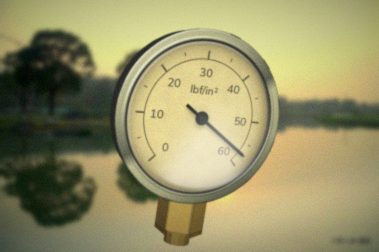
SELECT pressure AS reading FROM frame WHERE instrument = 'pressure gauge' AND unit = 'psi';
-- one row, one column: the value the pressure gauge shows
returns 57.5 psi
